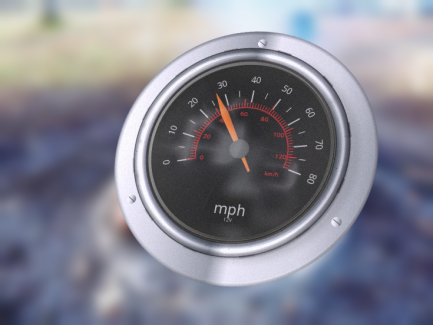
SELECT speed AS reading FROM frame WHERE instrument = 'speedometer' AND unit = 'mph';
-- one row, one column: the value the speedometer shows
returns 27.5 mph
